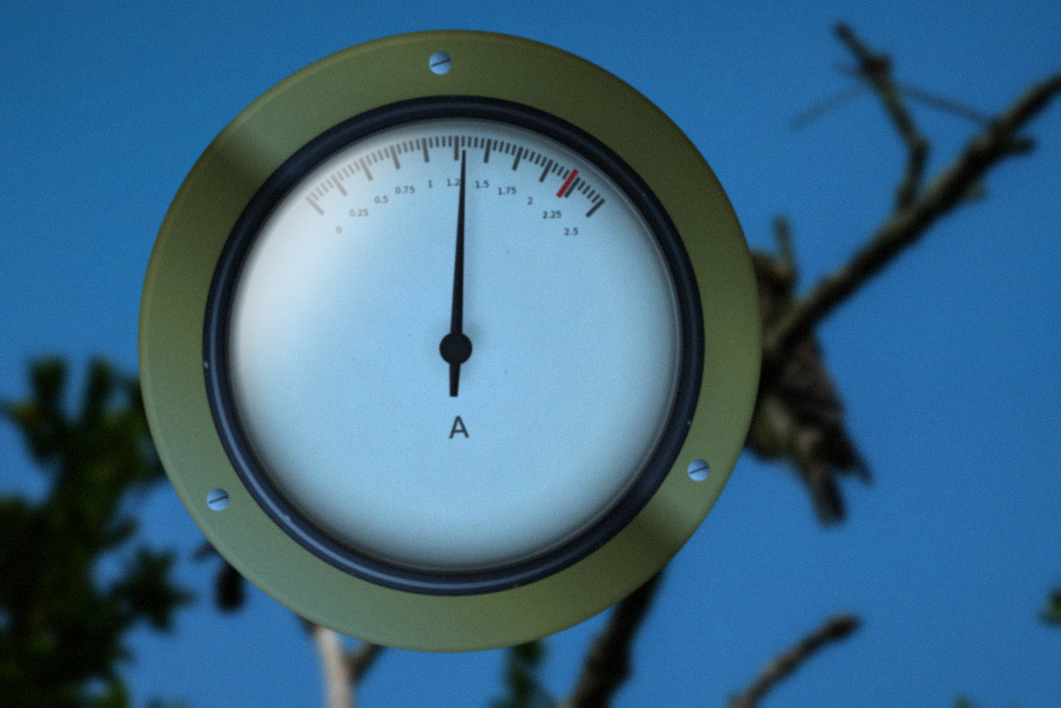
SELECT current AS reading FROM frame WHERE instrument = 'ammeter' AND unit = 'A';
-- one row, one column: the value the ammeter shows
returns 1.3 A
